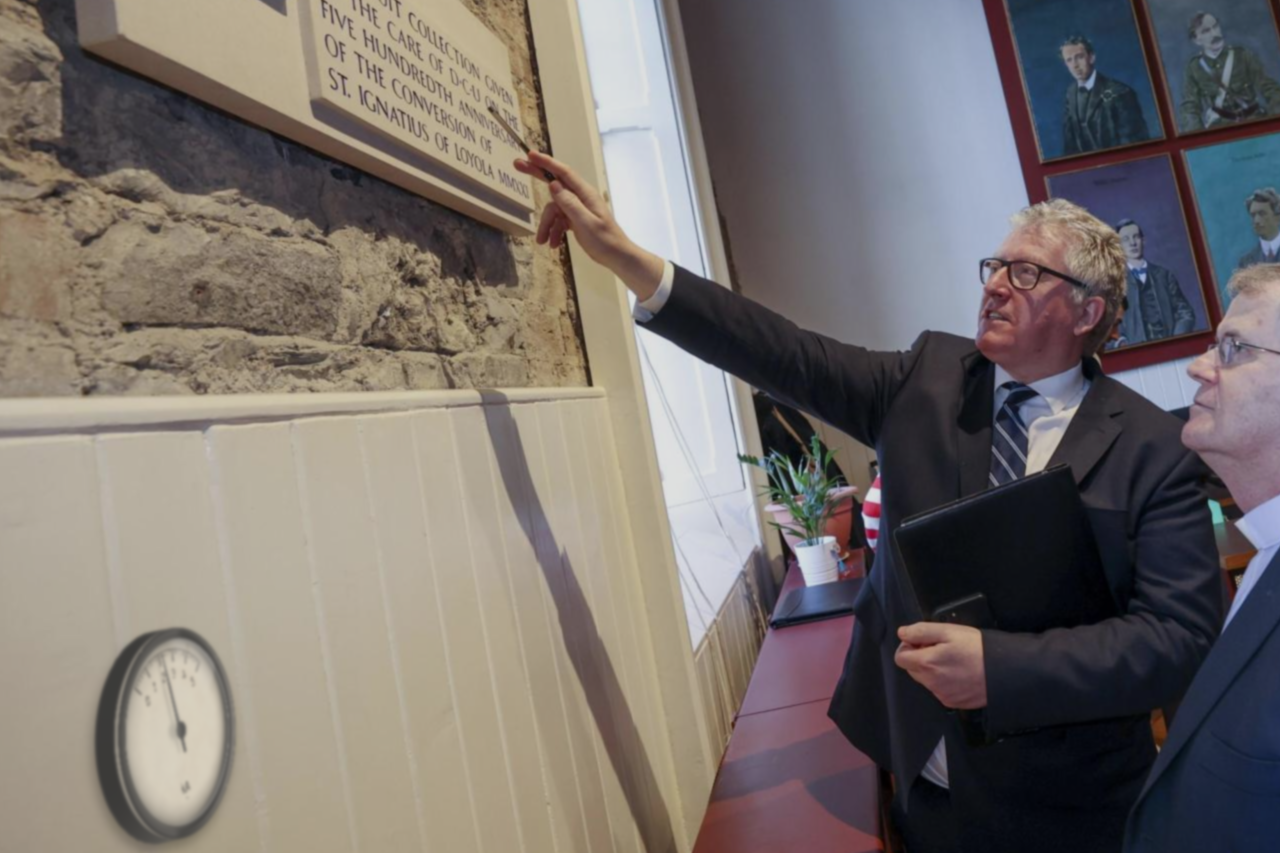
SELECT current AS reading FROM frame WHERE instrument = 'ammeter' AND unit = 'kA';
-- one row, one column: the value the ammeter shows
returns 2 kA
